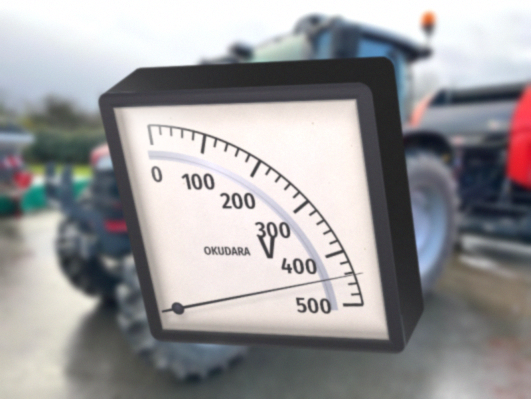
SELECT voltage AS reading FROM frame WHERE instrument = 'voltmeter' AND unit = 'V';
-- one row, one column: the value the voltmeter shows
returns 440 V
